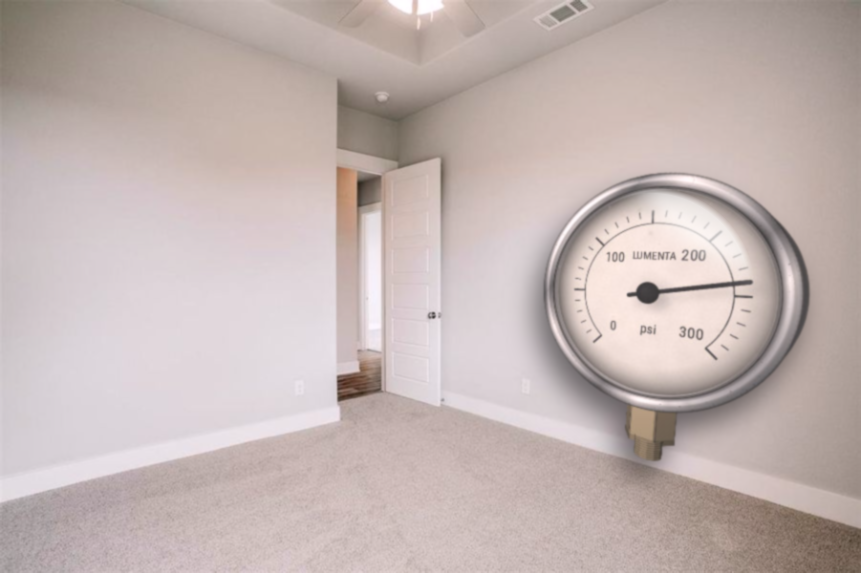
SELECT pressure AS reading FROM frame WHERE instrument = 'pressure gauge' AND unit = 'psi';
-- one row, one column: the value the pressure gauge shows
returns 240 psi
